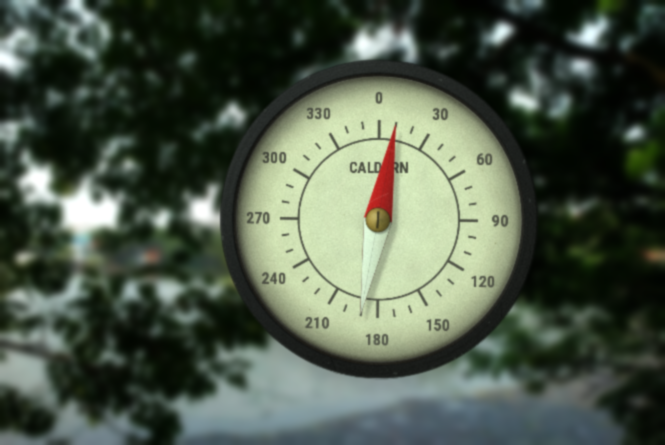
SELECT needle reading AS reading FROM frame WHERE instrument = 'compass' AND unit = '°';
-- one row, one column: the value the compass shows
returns 10 °
